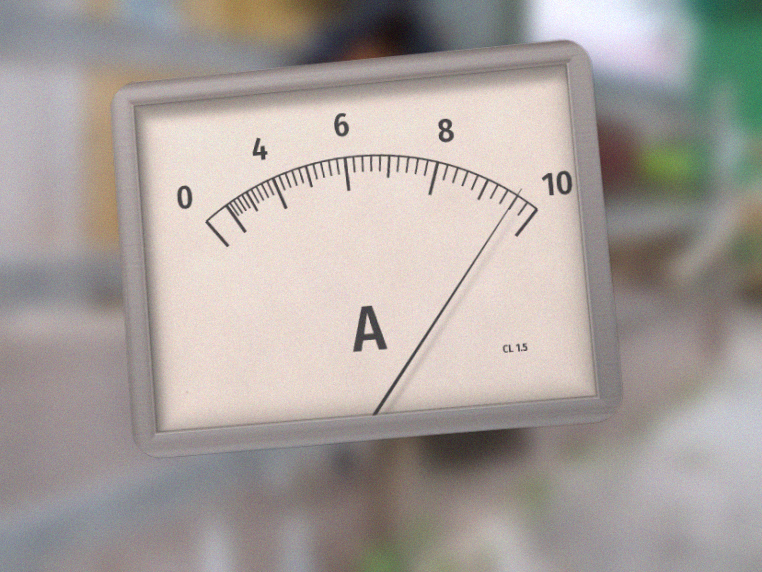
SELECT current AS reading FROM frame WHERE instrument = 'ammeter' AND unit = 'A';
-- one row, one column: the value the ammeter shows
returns 9.6 A
